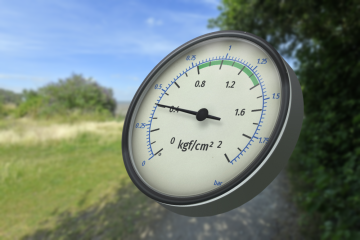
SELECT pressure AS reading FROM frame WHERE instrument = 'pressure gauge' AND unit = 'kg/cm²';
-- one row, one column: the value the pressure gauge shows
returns 0.4 kg/cm²
